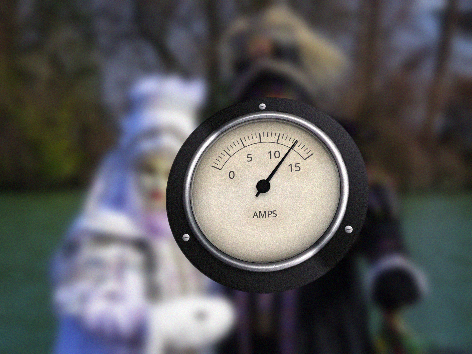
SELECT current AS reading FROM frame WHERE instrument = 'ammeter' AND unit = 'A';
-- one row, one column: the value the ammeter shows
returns 12.5 A
